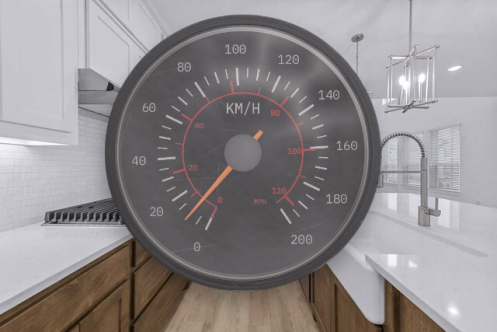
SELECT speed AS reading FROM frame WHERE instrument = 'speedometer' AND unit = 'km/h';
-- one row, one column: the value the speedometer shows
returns 10 km/h
